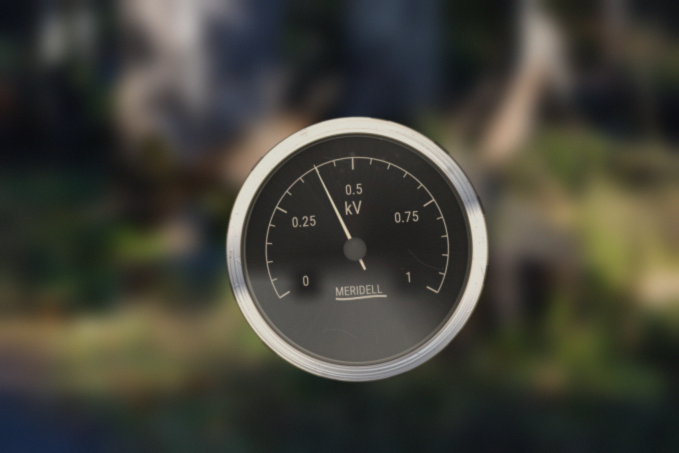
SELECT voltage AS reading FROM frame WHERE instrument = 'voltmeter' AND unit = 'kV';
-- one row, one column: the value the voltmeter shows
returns 0.4 kV
